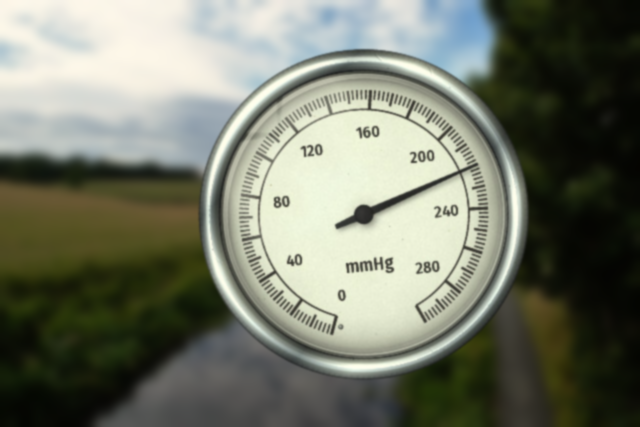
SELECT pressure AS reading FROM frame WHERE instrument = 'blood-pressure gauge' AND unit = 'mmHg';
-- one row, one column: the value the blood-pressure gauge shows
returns 220 mmHg
